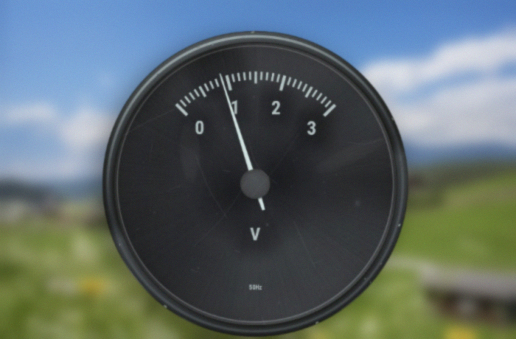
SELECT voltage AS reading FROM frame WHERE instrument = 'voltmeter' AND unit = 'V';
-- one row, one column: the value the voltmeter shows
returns 0.9 V
